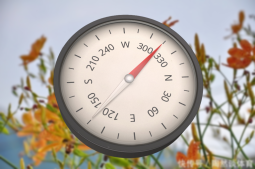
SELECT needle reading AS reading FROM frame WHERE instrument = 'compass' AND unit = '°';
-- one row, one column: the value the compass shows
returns 315 °
